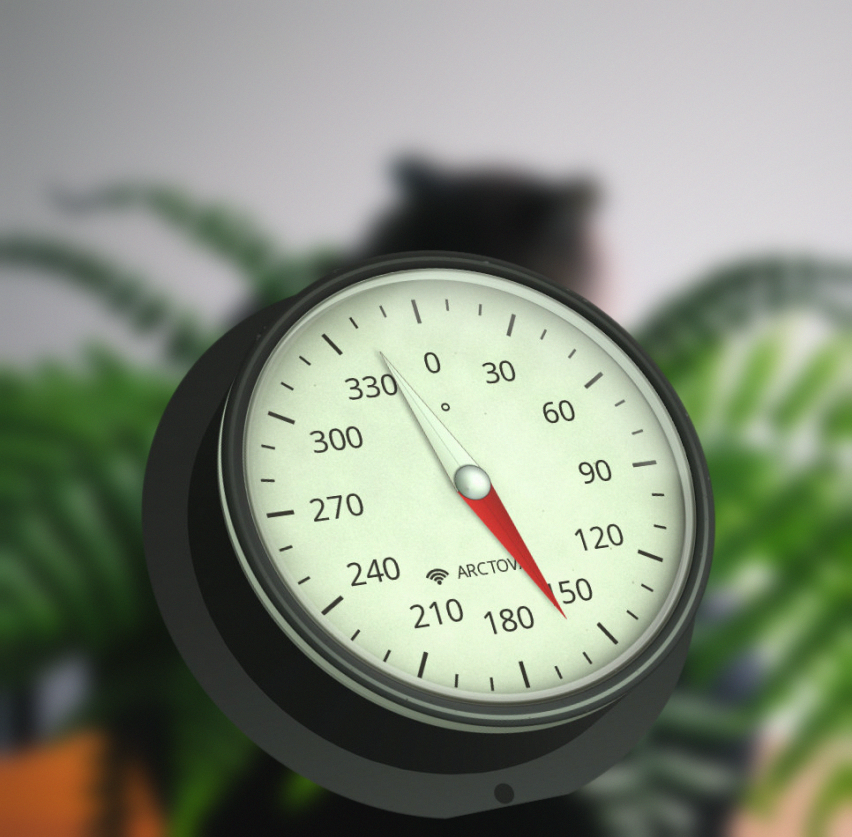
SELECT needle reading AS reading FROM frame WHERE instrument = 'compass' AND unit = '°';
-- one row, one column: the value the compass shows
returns 160 °
